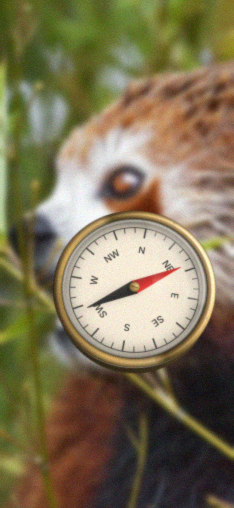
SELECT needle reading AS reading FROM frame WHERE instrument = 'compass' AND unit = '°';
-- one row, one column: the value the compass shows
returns 55 °
